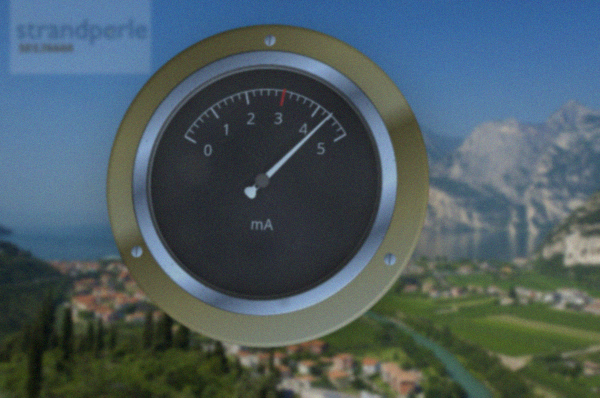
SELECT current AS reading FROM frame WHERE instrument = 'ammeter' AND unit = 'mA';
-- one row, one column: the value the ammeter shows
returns 4.4 mA
